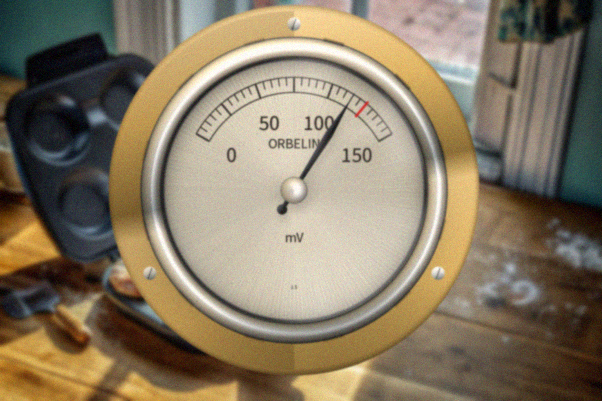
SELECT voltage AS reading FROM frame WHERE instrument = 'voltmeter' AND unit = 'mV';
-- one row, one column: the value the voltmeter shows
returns 115 mV
